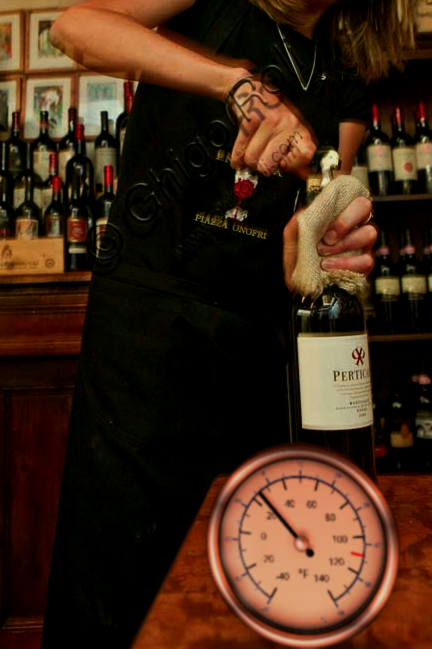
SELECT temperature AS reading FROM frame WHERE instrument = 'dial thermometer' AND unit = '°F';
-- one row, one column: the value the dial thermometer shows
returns 25 °F
